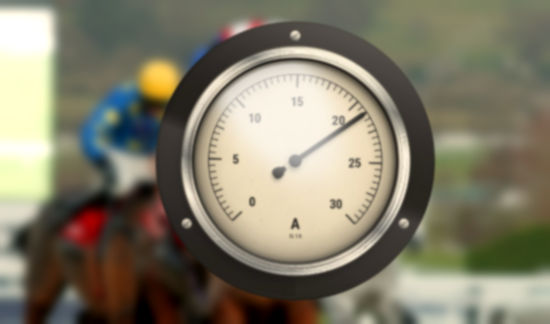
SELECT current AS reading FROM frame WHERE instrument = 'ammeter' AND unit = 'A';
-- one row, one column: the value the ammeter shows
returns 21 A
